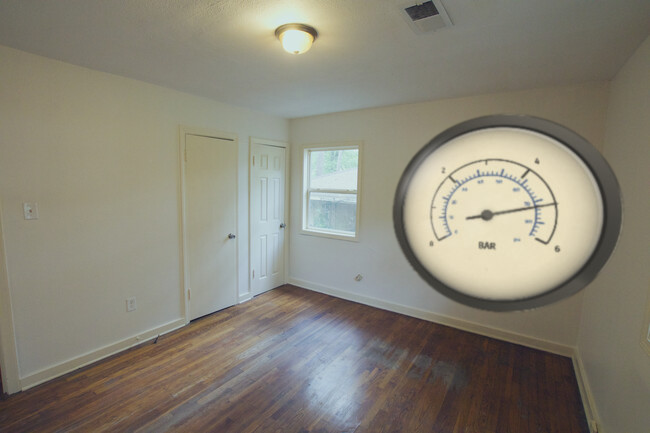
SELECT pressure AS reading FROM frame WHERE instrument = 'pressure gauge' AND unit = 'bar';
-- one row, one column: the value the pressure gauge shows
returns 5 bar
